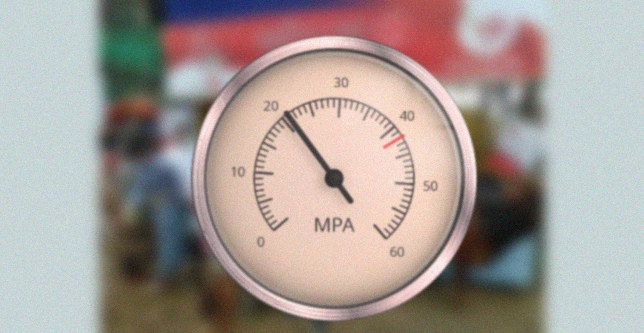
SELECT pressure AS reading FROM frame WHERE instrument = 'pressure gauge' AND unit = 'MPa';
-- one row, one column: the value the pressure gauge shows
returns 21 MPa
